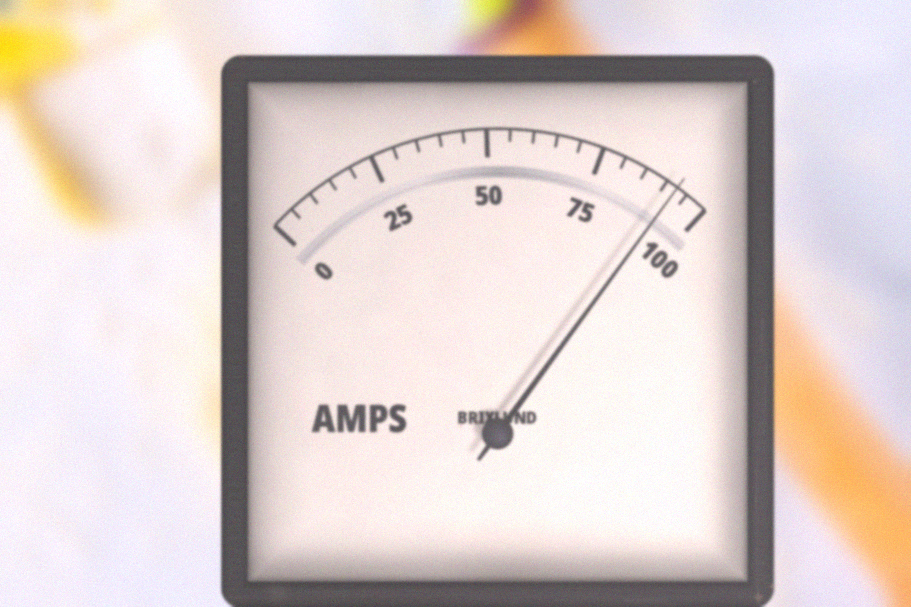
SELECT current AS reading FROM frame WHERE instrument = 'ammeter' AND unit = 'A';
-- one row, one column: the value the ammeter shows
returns 92.5 A
